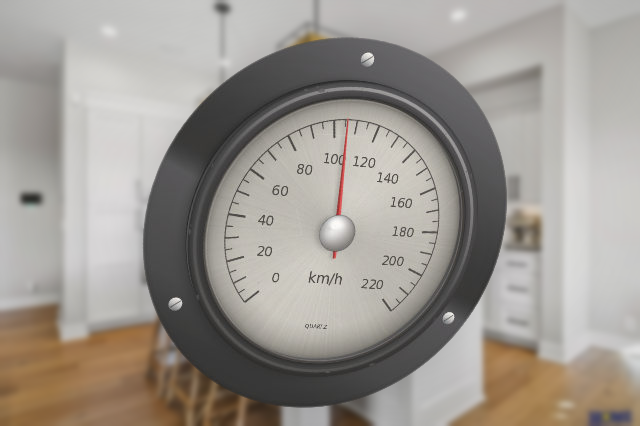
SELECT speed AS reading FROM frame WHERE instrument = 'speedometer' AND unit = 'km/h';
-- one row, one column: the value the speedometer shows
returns 105 km/h
